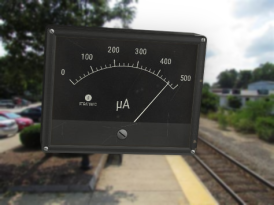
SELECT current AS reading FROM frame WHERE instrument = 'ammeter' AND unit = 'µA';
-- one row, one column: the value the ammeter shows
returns 460 µA
